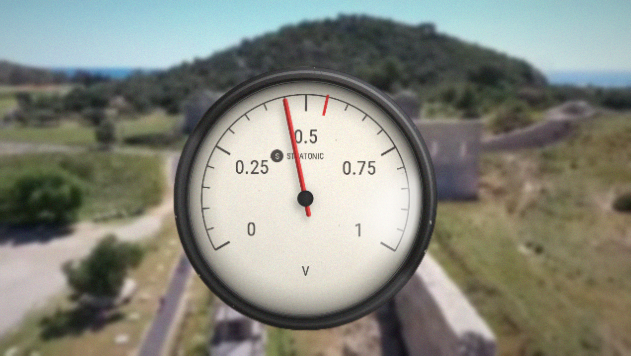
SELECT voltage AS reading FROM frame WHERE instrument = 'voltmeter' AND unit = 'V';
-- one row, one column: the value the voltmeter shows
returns 0.45 V
